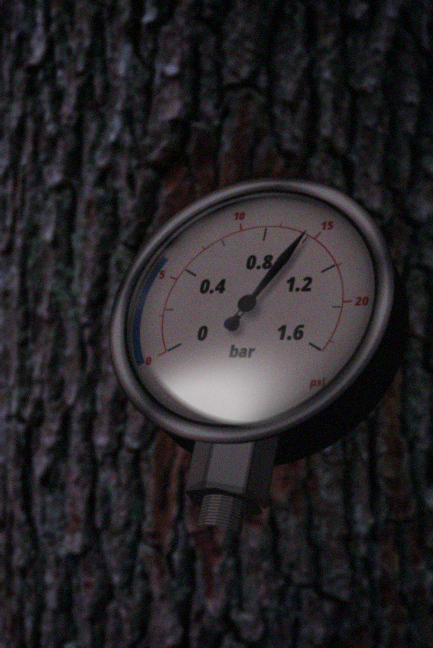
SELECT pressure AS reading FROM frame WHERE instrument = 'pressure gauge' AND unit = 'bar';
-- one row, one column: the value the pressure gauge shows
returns 1 bar
